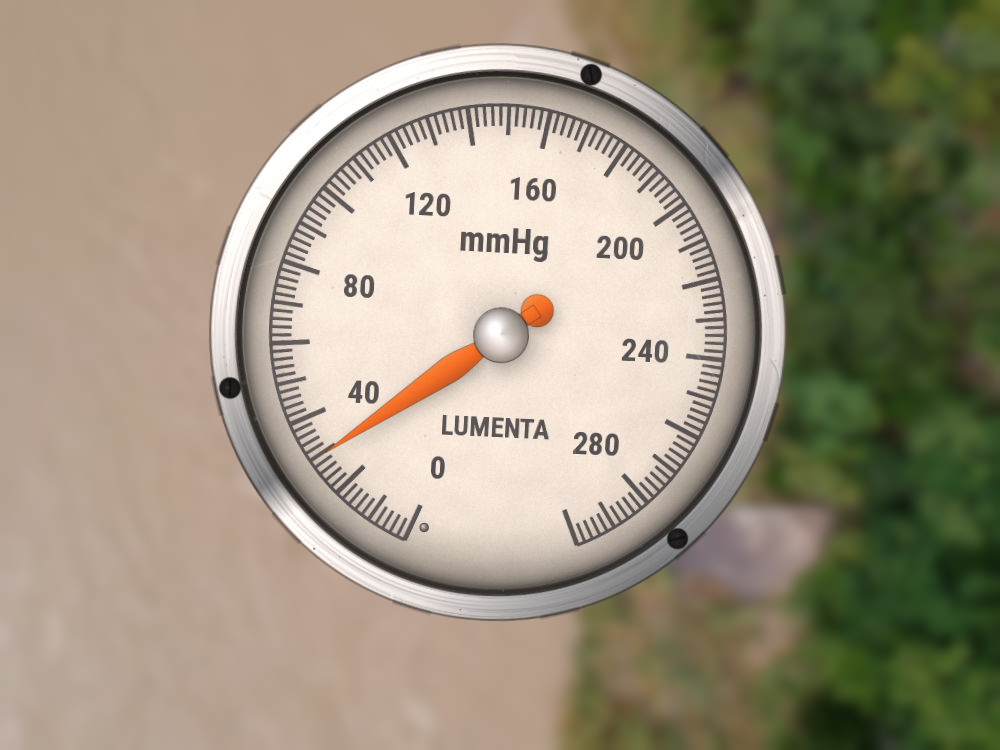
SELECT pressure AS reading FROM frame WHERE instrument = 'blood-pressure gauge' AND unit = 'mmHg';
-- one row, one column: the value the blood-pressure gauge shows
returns 30 mmHg
